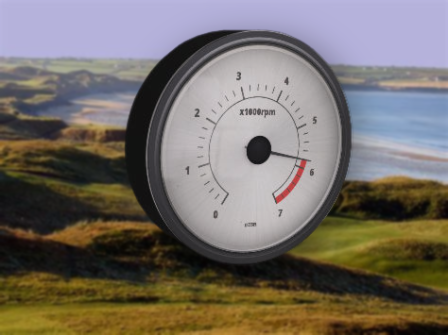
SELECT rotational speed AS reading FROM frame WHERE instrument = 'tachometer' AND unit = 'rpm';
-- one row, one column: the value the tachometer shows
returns 5800 rpm
